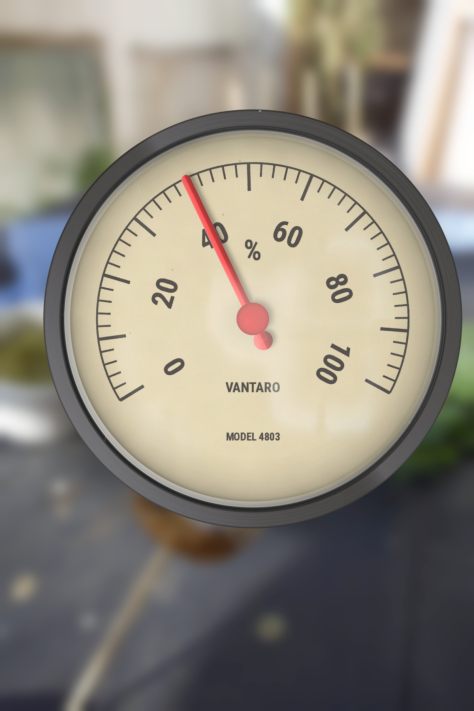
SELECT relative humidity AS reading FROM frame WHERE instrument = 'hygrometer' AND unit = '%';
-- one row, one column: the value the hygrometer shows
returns 40 %
